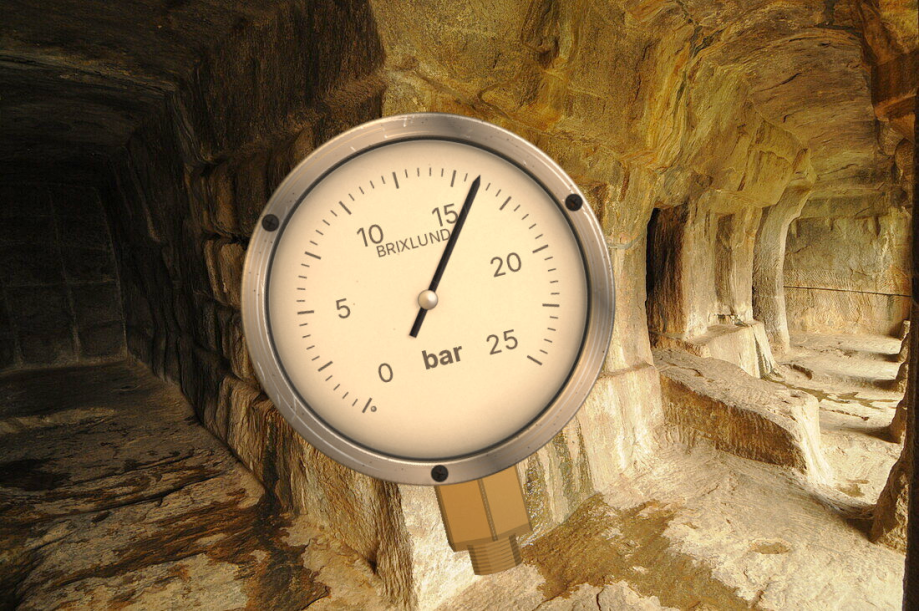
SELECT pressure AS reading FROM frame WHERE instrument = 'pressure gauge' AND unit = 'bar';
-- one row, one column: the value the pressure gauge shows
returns 16 bar
